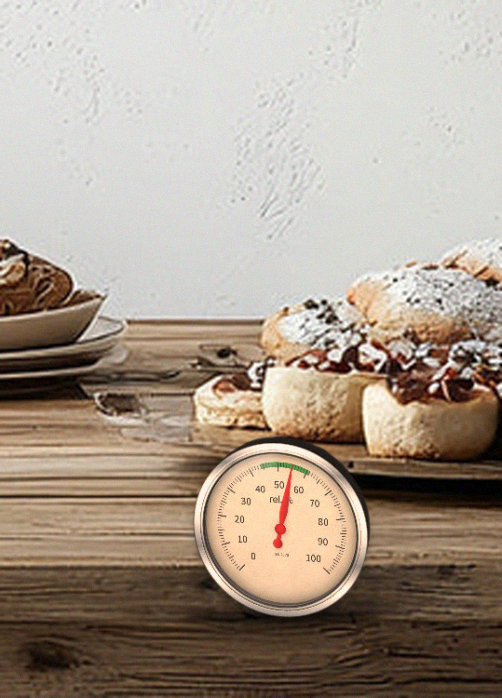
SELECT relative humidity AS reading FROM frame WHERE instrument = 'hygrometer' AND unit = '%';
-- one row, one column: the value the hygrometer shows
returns 55 %
